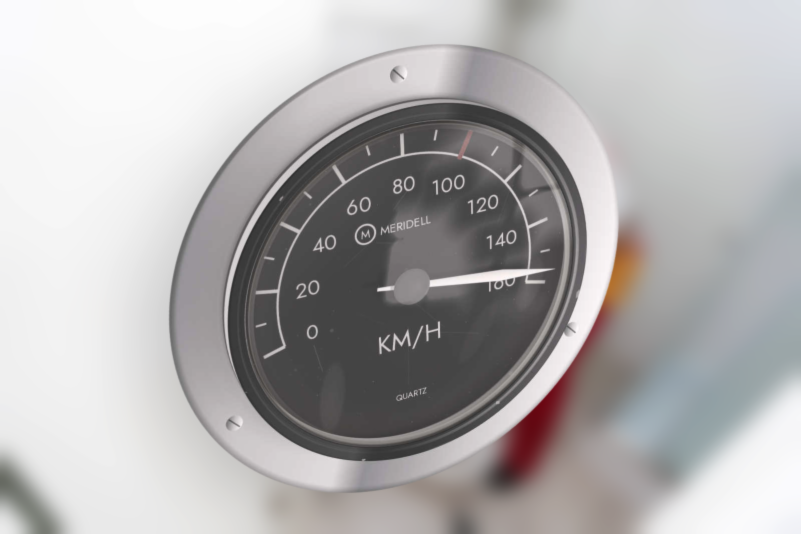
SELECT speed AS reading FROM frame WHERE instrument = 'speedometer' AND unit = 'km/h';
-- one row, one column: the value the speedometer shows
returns 155 km/h
